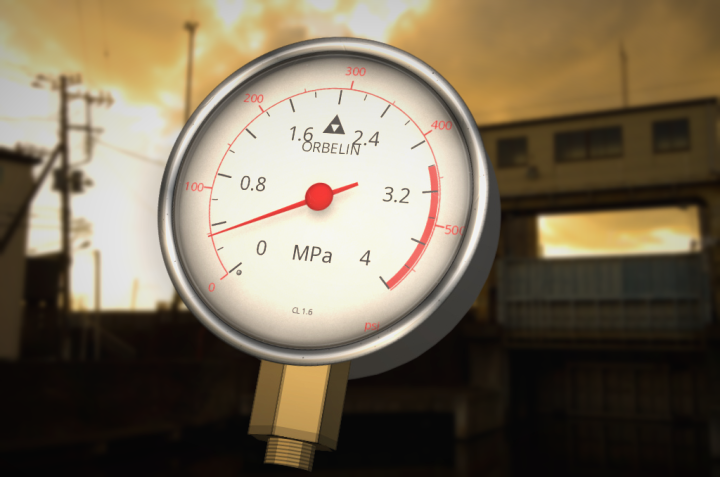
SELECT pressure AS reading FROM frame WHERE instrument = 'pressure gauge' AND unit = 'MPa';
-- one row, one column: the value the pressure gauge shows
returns 0.3 MPa
